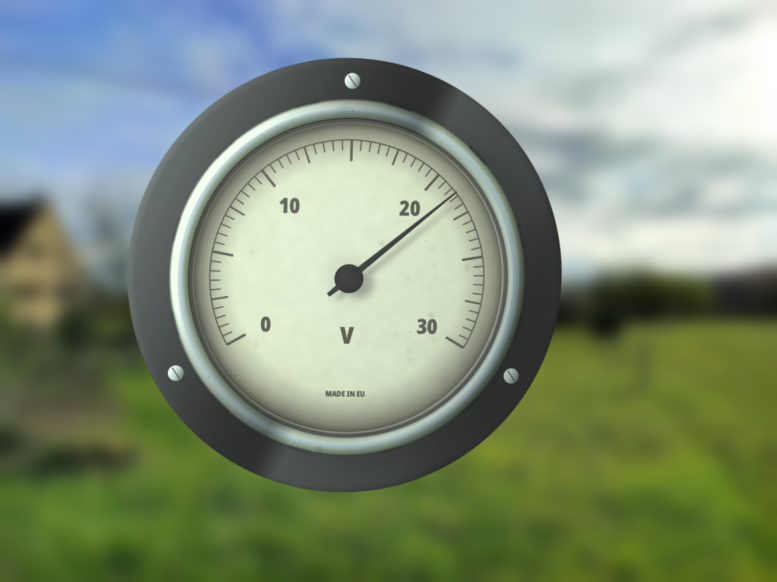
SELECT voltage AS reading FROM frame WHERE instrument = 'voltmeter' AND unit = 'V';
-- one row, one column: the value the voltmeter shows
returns 21.25 V
